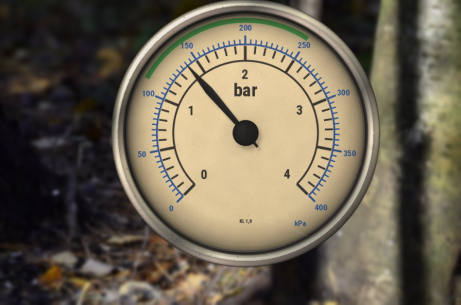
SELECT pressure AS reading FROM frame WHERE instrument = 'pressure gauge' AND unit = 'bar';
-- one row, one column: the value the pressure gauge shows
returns 1.4 bar
